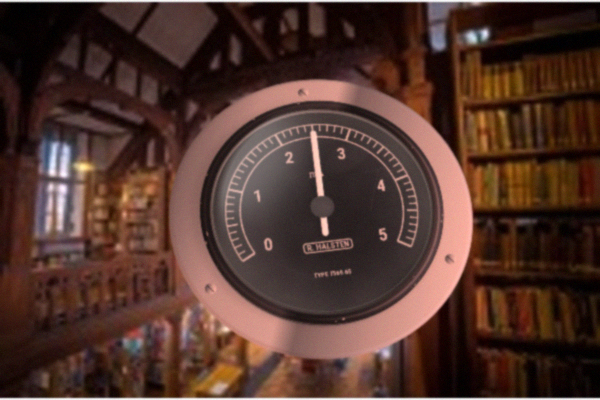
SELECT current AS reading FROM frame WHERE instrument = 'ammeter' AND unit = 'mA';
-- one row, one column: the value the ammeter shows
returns 2.5 mA
